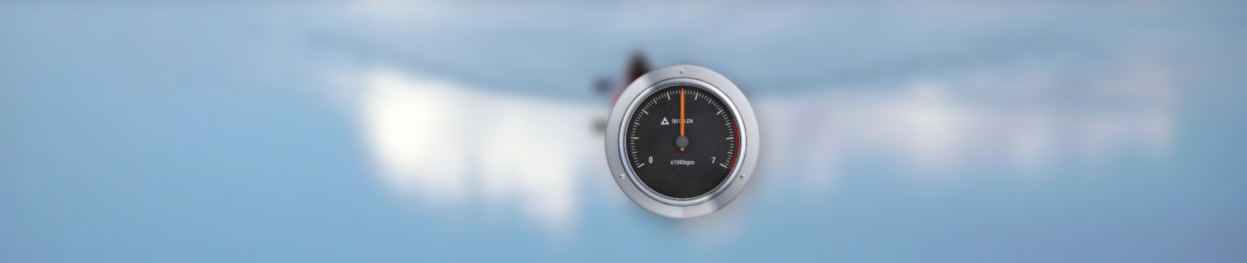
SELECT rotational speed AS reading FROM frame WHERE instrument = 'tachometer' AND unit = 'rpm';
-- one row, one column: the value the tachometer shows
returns 3500 rpm
